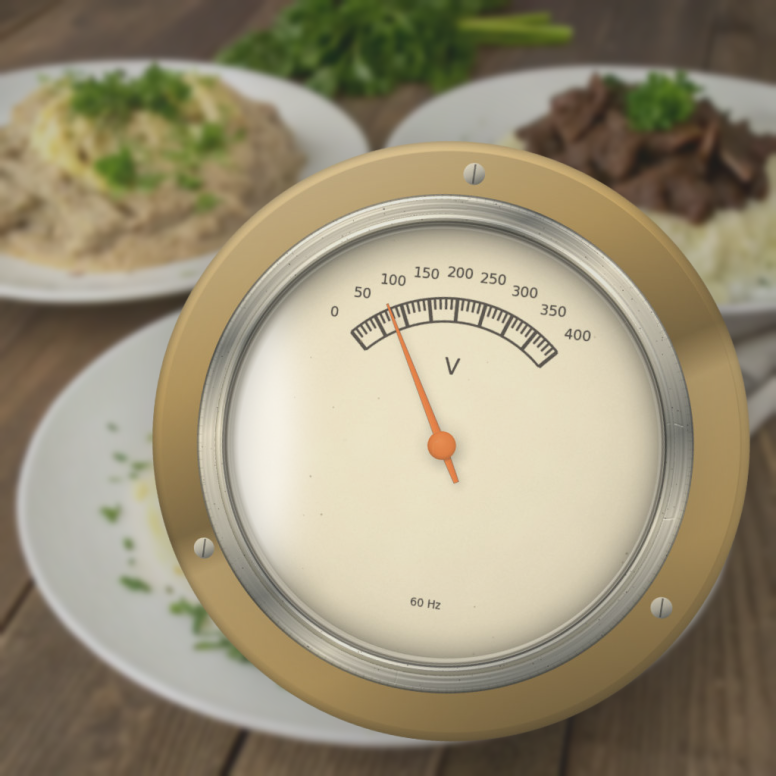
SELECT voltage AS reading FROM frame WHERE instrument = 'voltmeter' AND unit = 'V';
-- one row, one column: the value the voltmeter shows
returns 80 V
